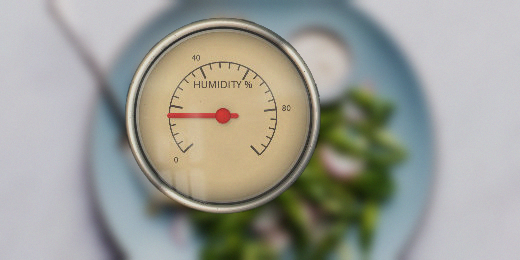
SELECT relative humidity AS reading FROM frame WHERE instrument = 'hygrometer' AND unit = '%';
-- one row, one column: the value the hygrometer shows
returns 16 %
